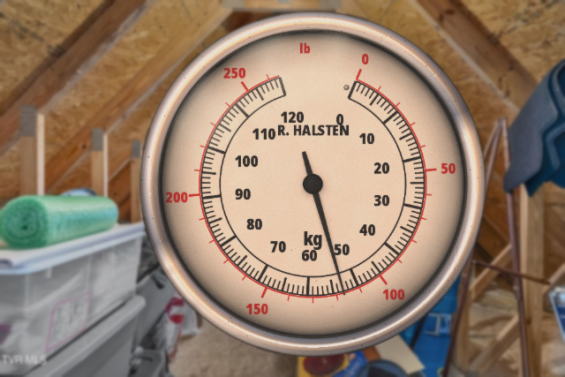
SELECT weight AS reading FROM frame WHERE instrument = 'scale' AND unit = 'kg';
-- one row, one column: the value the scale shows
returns 53 kg
